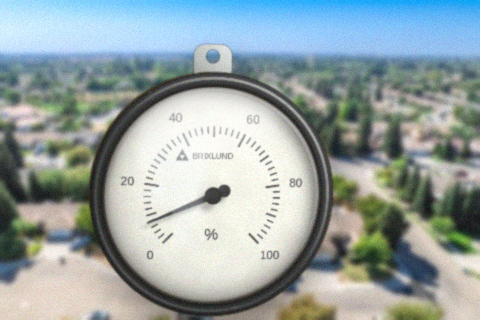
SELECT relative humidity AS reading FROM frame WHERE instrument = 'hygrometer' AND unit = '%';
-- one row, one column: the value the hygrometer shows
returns 8 %
